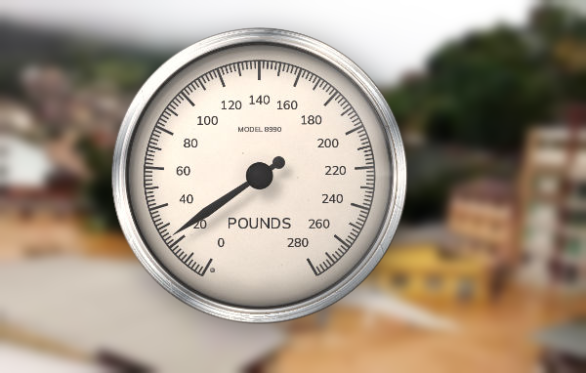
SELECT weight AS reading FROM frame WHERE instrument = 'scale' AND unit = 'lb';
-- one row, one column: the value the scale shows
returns 24 lb
